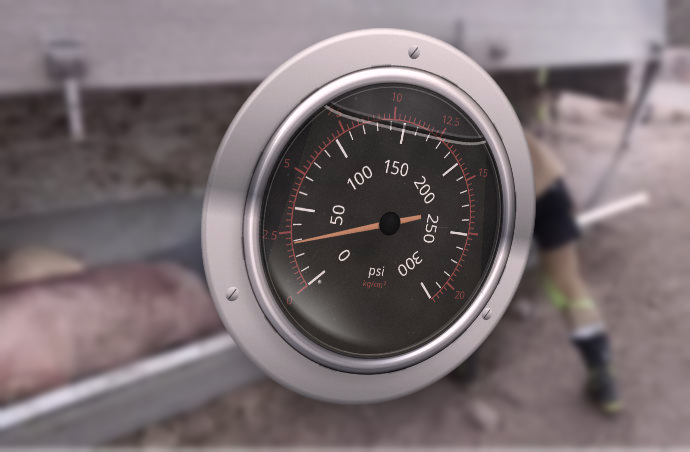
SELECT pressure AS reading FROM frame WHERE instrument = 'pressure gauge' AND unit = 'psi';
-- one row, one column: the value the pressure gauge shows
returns 30 psi
